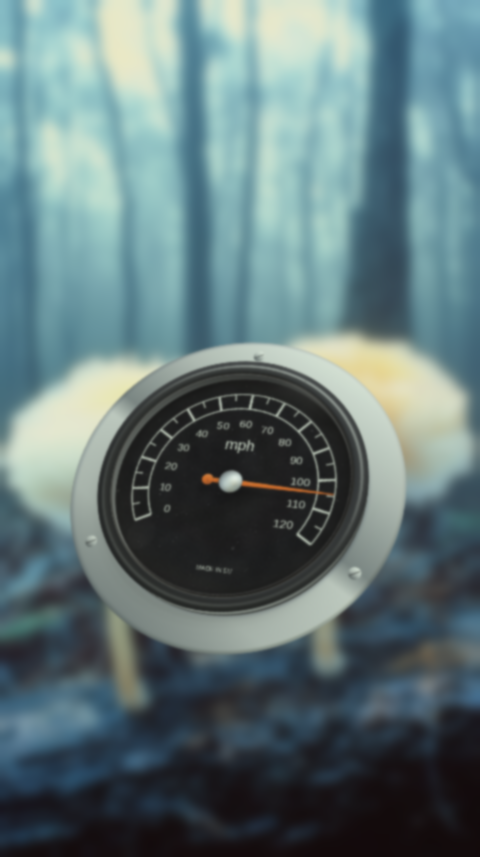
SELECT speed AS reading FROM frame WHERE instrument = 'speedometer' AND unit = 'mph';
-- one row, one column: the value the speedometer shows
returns 105 mph
